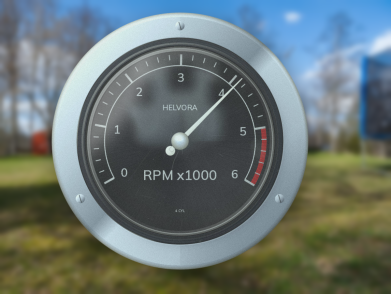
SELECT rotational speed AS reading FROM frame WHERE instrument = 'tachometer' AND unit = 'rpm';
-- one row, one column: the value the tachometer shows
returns 4100 rpm
